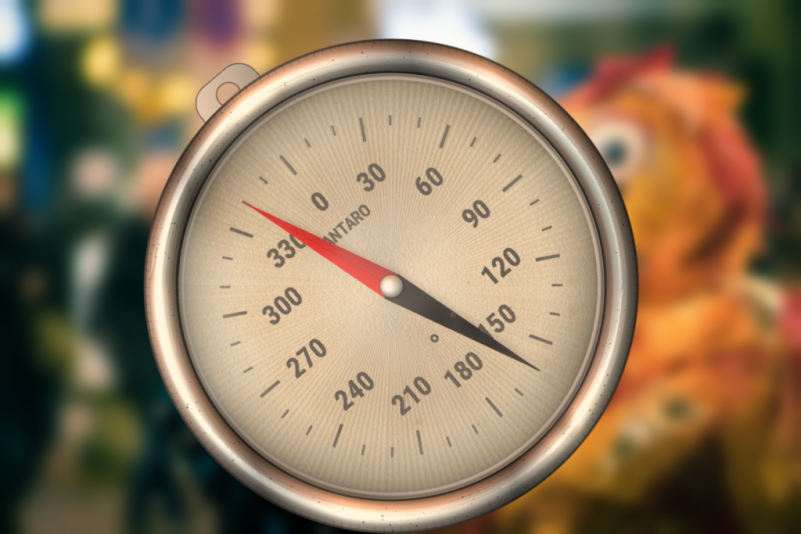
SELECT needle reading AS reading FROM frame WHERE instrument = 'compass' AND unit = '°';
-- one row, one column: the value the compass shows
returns 340 °
